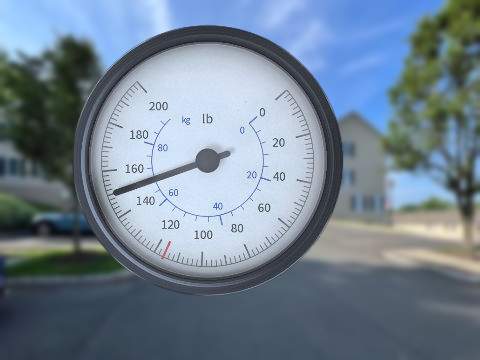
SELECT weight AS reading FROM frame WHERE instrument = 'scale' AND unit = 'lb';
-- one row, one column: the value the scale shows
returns 150 lb
